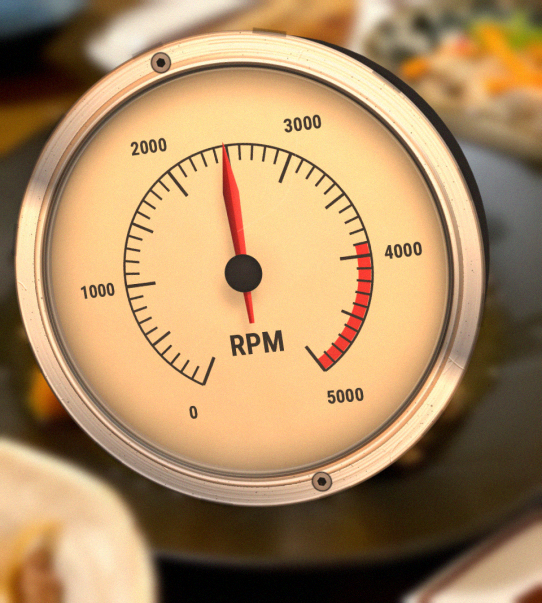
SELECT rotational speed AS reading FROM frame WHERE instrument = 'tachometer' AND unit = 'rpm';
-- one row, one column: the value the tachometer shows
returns 2500 rpm
